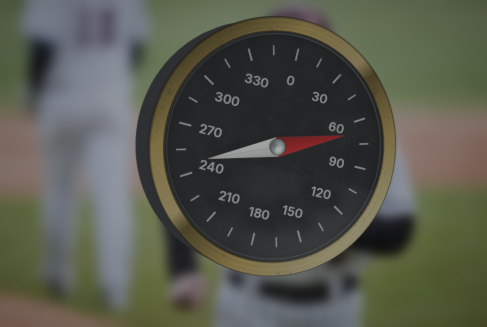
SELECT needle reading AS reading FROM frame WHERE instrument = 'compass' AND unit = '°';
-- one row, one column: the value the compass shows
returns 67.5 °
